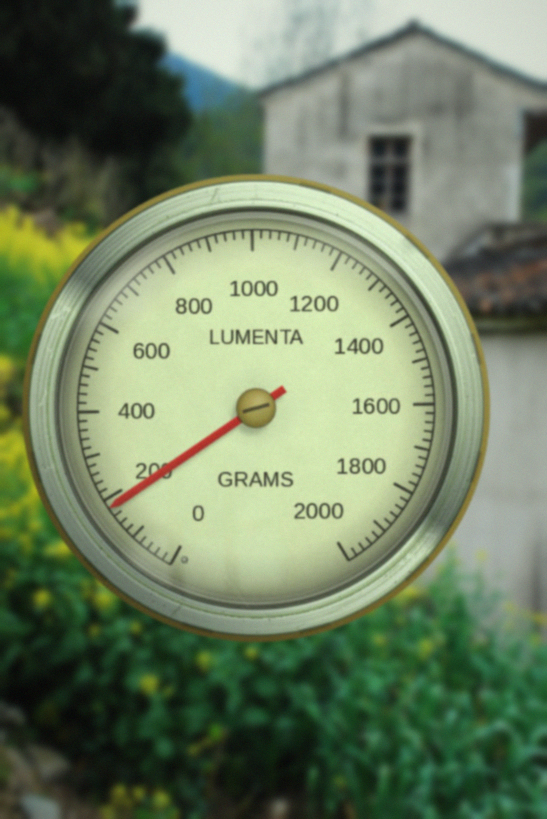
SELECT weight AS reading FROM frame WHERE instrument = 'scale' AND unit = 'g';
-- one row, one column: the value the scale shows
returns 180 g
